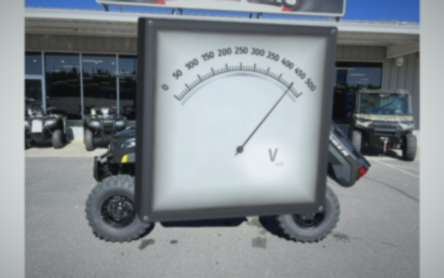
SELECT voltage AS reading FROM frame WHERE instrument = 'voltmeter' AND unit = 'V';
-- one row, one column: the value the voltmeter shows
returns 450 V
